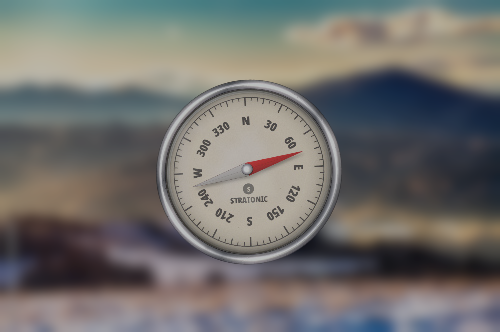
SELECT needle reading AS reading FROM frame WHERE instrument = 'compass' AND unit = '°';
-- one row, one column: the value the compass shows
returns 75 °
